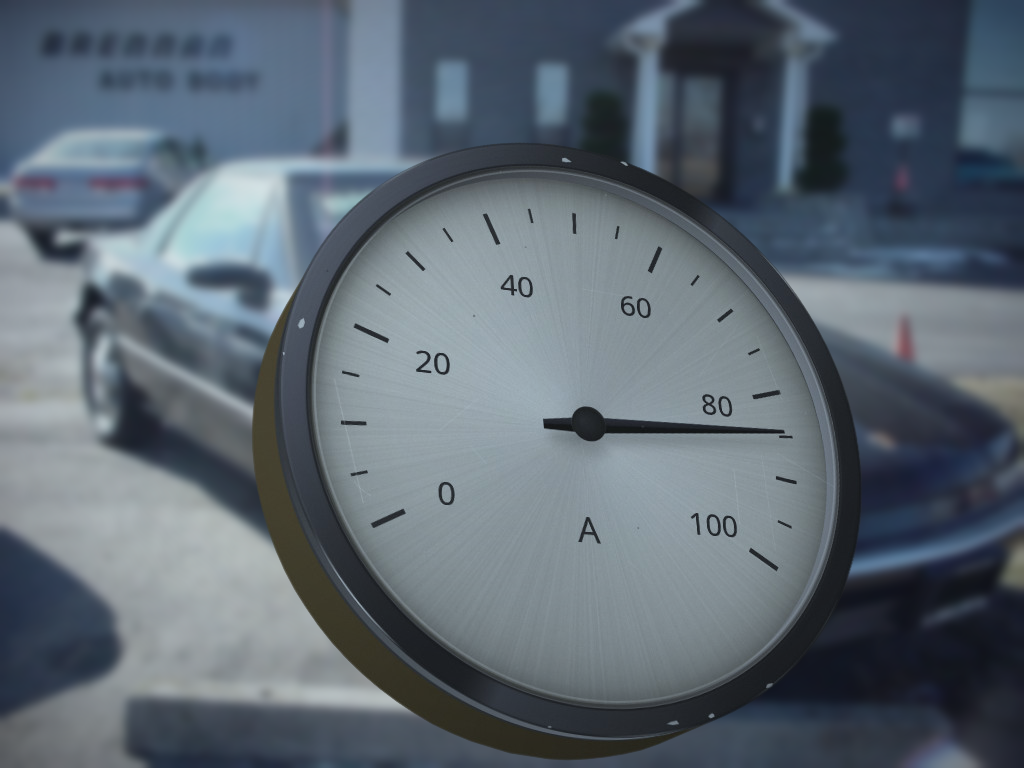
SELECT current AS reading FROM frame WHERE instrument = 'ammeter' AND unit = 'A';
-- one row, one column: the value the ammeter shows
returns 85 A
